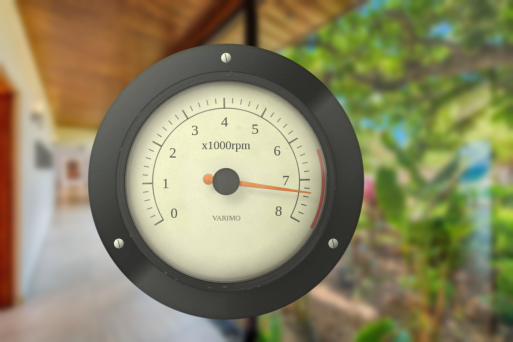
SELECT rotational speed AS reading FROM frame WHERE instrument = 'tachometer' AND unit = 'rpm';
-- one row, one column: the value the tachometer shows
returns 7300 rpm
